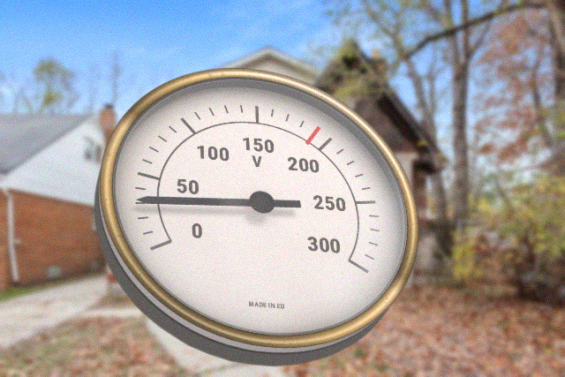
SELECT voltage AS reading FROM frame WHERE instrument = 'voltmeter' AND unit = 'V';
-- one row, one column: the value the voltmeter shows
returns 30 V
